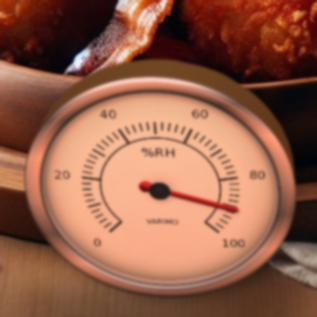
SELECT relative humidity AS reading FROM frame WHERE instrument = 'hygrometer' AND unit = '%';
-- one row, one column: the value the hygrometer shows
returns 90 %
